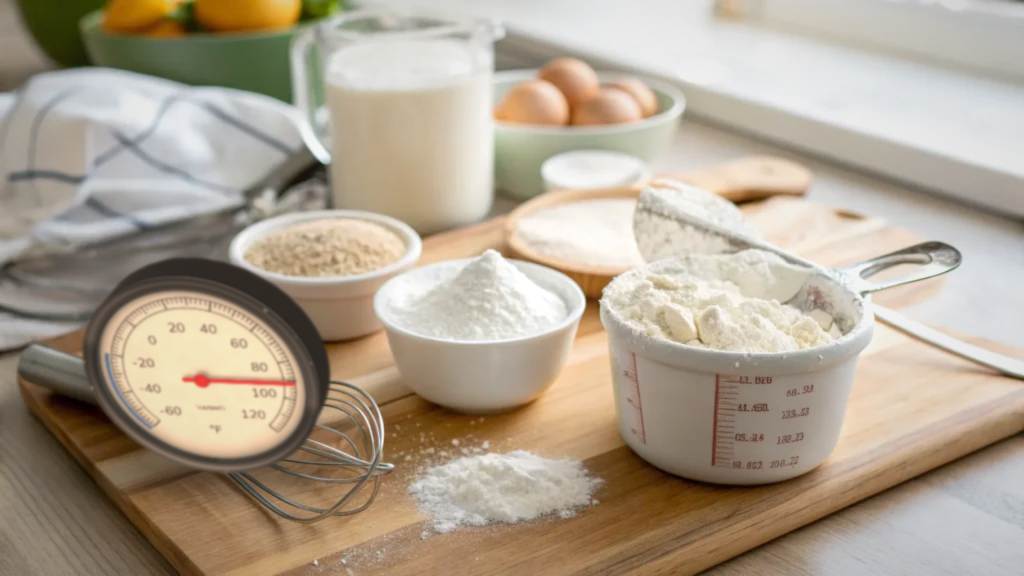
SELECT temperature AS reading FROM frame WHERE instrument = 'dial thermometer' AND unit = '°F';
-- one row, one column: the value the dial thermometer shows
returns 90 °F
